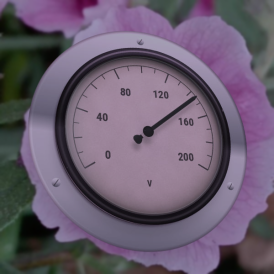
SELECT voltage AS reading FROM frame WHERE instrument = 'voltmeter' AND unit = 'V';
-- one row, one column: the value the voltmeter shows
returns 145 V
